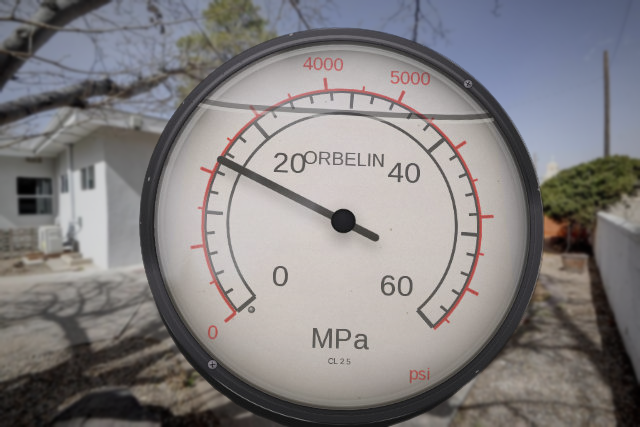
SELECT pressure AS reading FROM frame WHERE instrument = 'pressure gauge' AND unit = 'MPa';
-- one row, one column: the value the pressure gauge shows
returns 15 MPa
